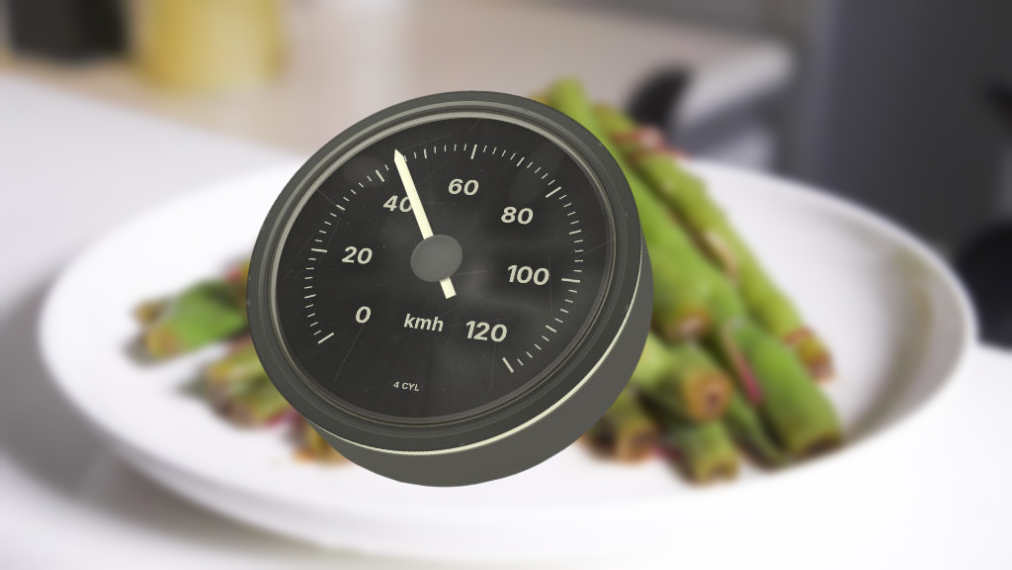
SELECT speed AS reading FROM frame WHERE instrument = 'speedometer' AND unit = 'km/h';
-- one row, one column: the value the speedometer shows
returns 45 km/h
